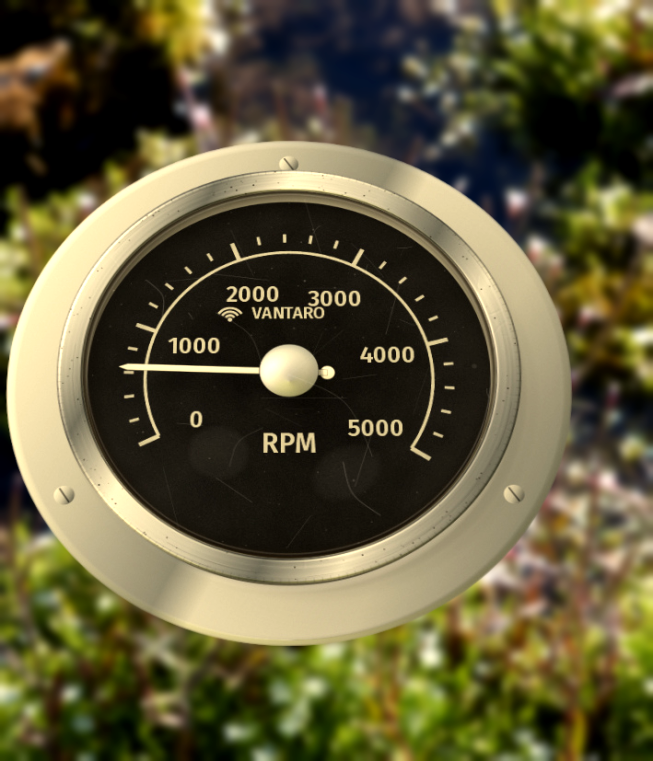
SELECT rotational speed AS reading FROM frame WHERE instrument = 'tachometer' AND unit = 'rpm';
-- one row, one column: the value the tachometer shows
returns 600 rpm
